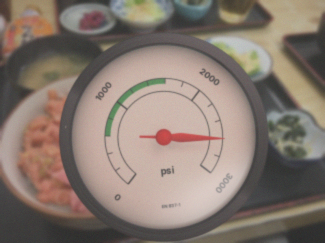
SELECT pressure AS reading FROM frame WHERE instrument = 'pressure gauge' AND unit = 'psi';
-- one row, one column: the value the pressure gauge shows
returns 2600 psi
